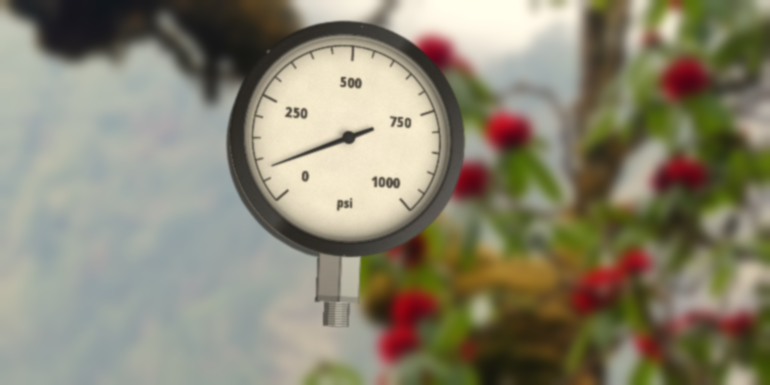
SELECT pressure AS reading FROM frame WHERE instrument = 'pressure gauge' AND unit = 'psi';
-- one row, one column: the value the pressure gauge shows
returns 75 psi
